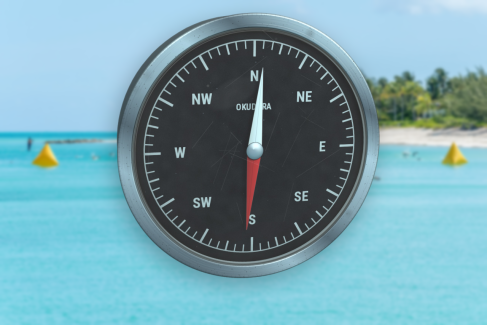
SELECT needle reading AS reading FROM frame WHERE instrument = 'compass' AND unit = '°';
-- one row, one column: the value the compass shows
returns 185 °
